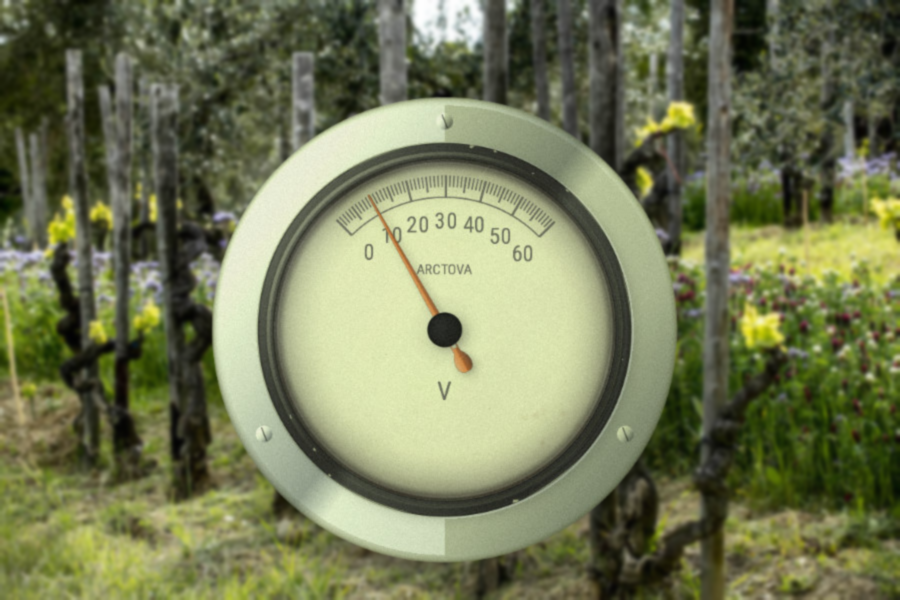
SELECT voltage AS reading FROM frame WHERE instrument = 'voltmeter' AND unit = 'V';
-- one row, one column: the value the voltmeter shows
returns 10 V
